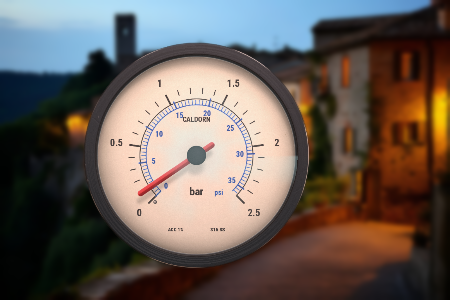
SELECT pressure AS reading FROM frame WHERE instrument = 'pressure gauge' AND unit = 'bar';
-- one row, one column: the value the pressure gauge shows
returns 0.1 bar
